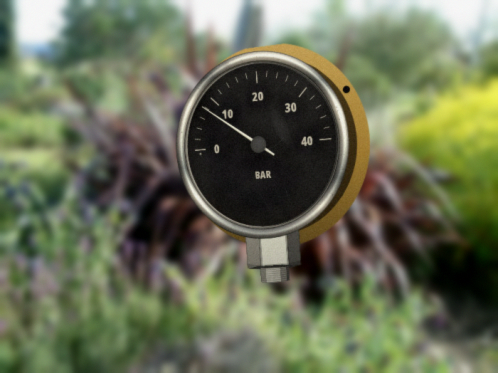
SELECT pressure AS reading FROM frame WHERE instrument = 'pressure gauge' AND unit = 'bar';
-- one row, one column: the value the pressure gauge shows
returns 8 bar
